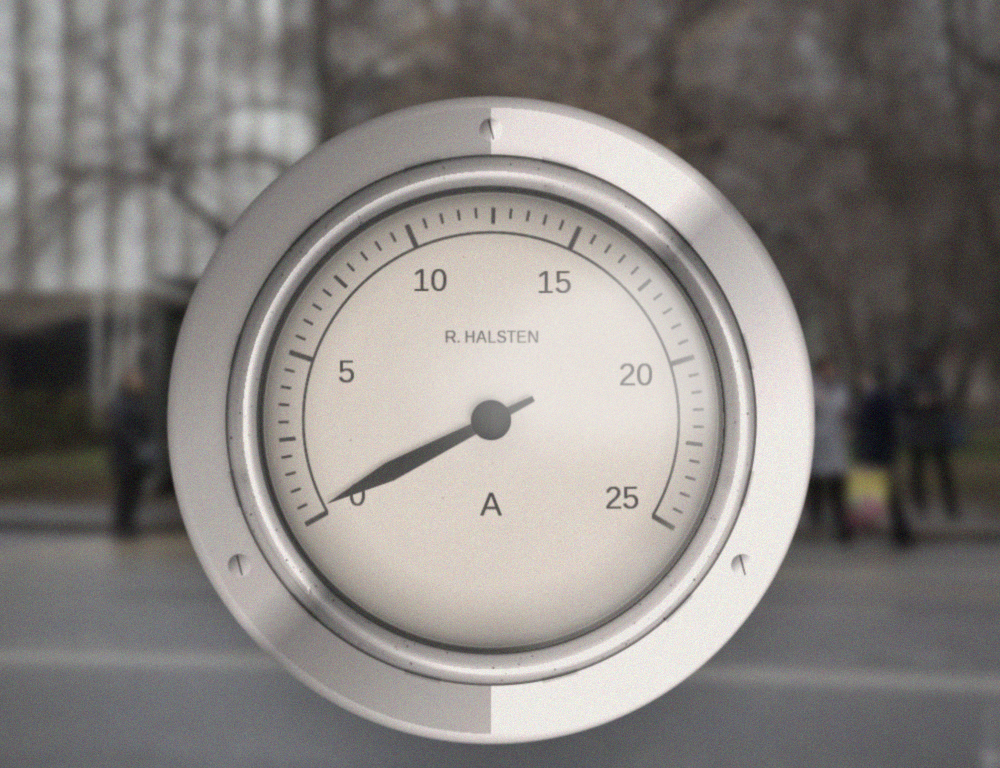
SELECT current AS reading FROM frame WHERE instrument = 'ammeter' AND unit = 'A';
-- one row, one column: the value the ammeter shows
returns 0.25 A
